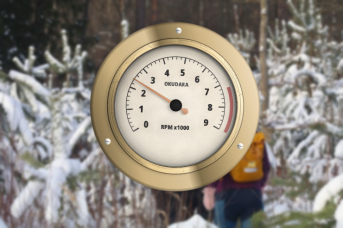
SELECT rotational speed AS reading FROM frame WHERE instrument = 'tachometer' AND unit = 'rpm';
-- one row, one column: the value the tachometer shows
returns 2400 rpm
